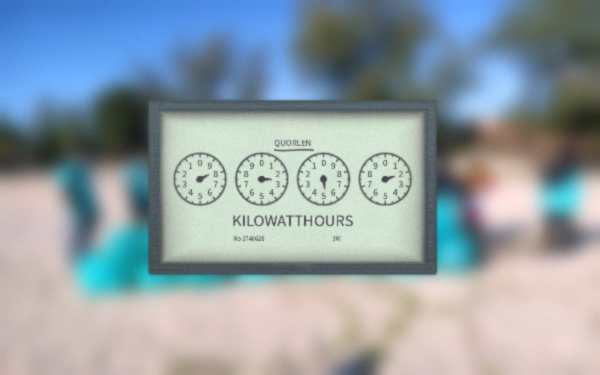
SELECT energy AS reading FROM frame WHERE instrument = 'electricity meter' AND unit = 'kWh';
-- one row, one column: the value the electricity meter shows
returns 8252 kWh
